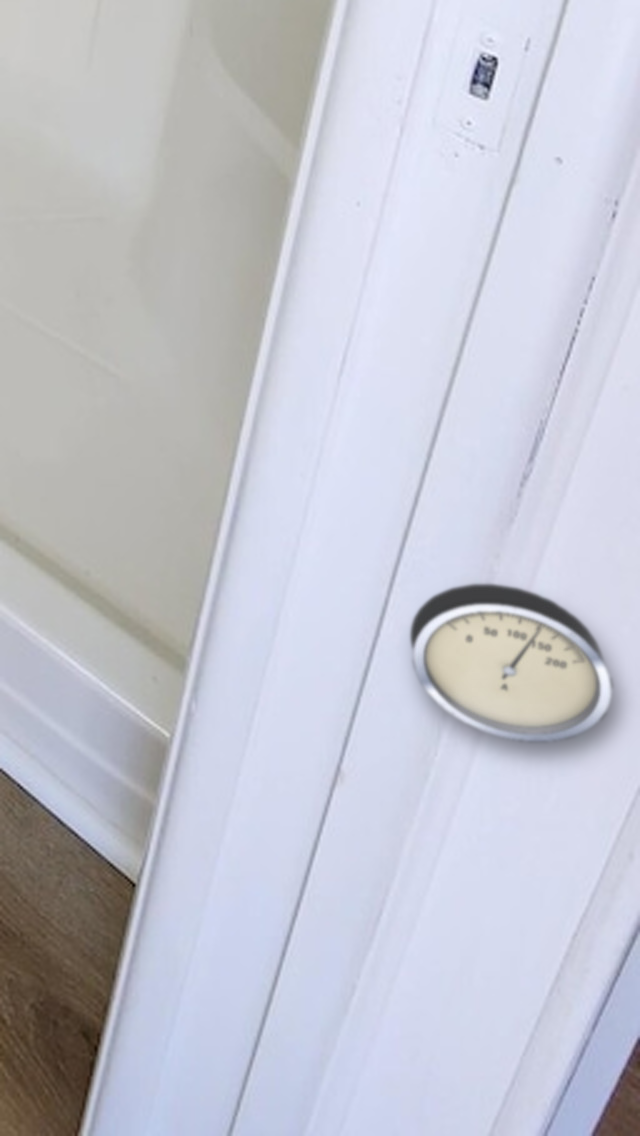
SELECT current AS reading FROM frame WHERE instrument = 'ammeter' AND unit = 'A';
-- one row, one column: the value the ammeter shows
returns 125 A
